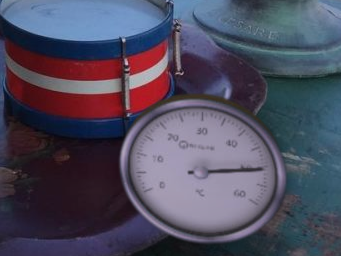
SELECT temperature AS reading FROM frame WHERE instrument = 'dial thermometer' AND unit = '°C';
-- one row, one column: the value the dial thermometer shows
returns 50 °C
